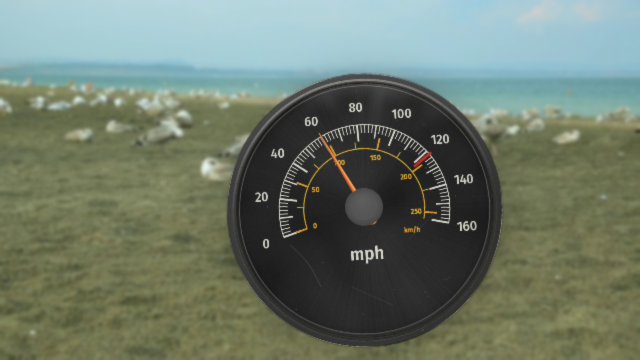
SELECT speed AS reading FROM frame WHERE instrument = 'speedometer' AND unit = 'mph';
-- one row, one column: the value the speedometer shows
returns 60 mph
